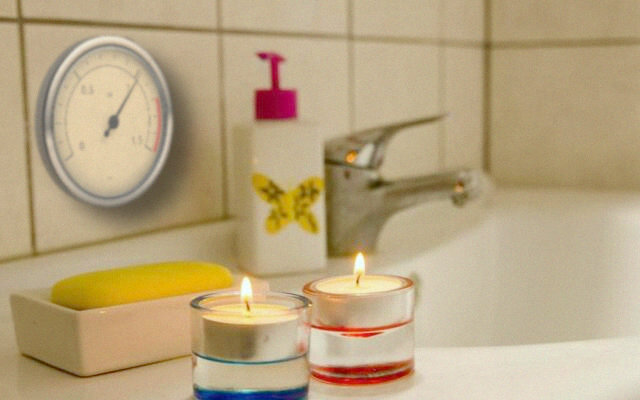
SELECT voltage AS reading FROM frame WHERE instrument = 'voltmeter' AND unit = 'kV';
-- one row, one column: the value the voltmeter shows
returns 1 kV
